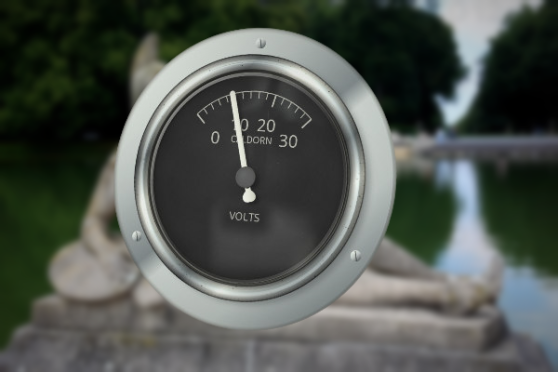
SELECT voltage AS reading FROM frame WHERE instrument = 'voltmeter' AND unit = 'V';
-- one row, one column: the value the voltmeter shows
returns 10 V
